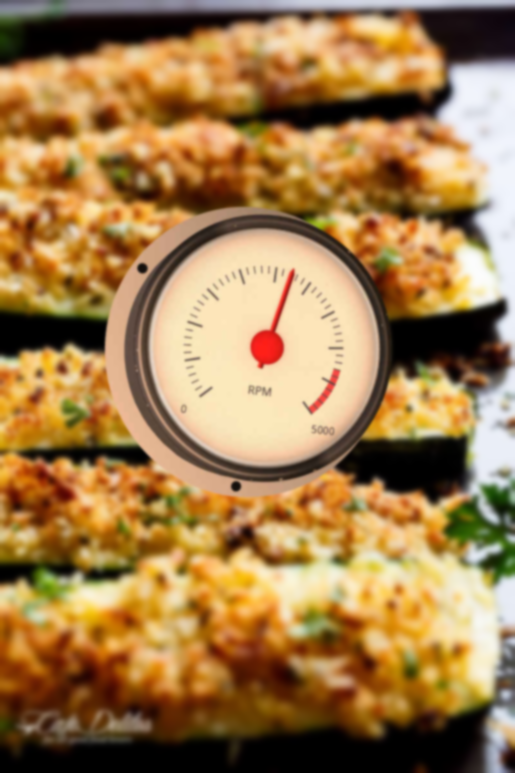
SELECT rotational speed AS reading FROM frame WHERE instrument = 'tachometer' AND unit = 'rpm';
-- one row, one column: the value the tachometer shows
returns 2700 rpm
